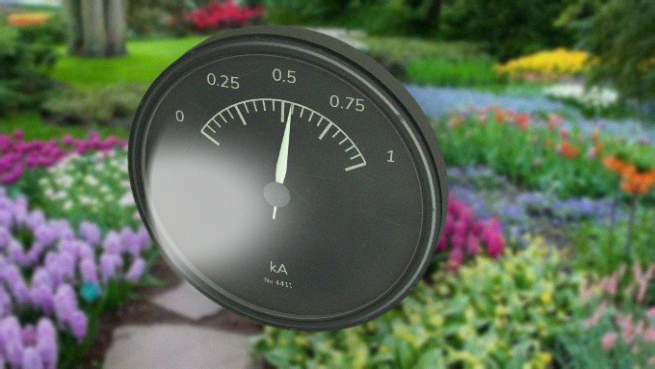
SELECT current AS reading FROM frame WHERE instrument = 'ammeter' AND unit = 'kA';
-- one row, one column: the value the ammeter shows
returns 0.55 kA
